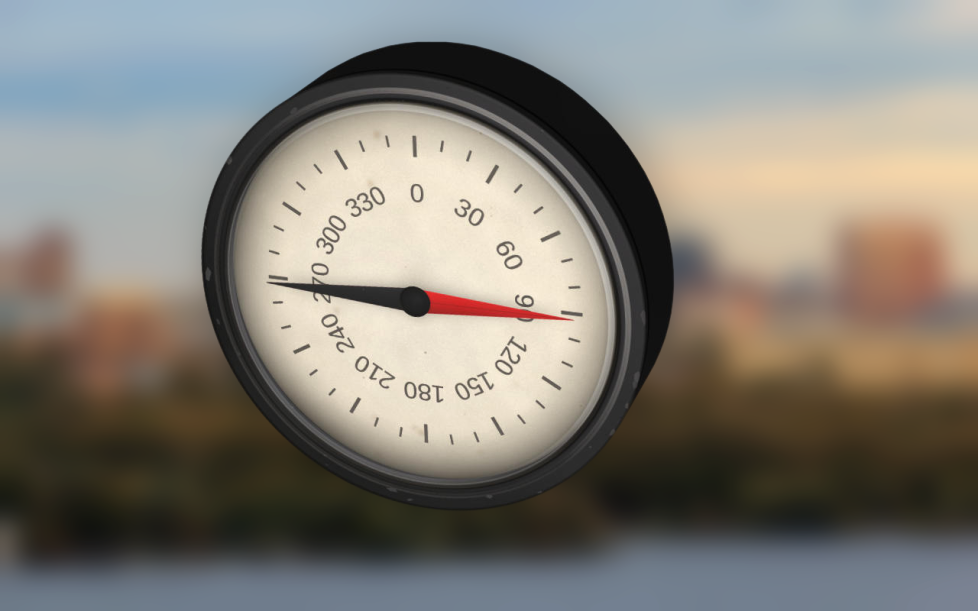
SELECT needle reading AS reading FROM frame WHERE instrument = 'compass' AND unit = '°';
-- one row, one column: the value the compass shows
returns 90 °
